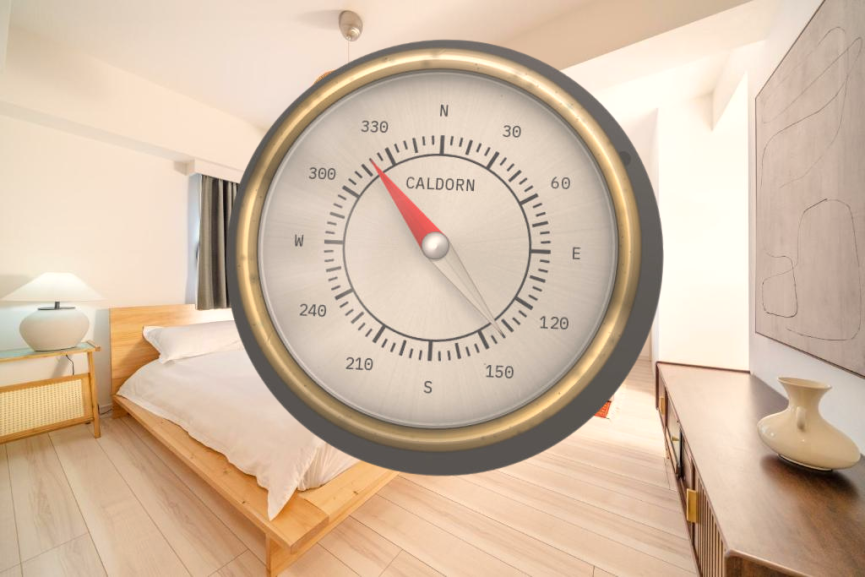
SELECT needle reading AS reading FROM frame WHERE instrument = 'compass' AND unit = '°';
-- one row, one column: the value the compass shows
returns 320 °
